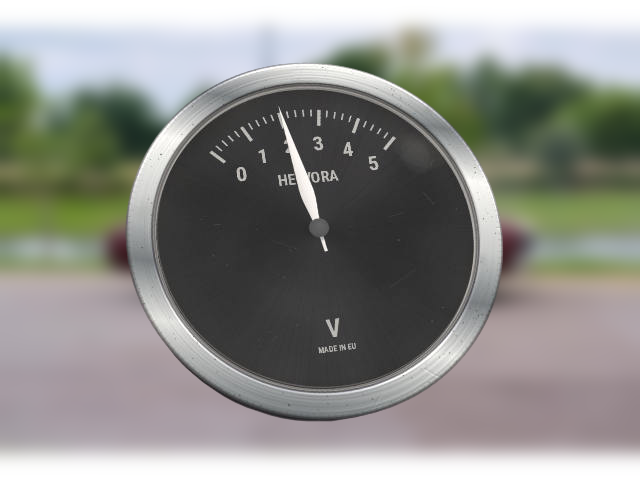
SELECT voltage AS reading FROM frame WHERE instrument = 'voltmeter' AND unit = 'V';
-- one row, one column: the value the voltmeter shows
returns 2 V
